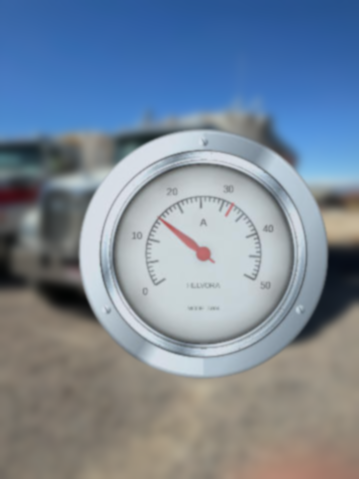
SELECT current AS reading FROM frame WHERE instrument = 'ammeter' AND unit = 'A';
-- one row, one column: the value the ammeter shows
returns 15 A
